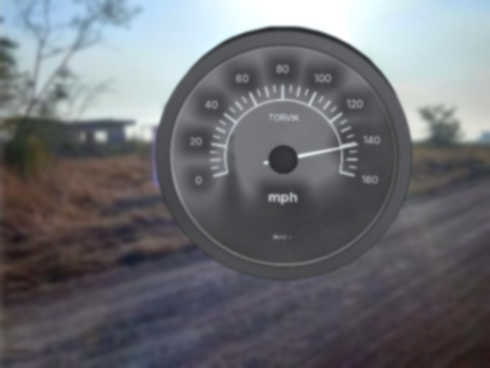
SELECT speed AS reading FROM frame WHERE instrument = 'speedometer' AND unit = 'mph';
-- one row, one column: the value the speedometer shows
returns 140 mph
